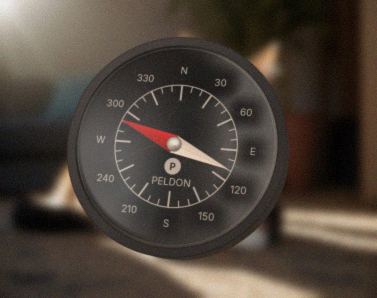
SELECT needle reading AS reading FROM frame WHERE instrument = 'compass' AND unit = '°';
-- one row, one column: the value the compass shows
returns 290 °
